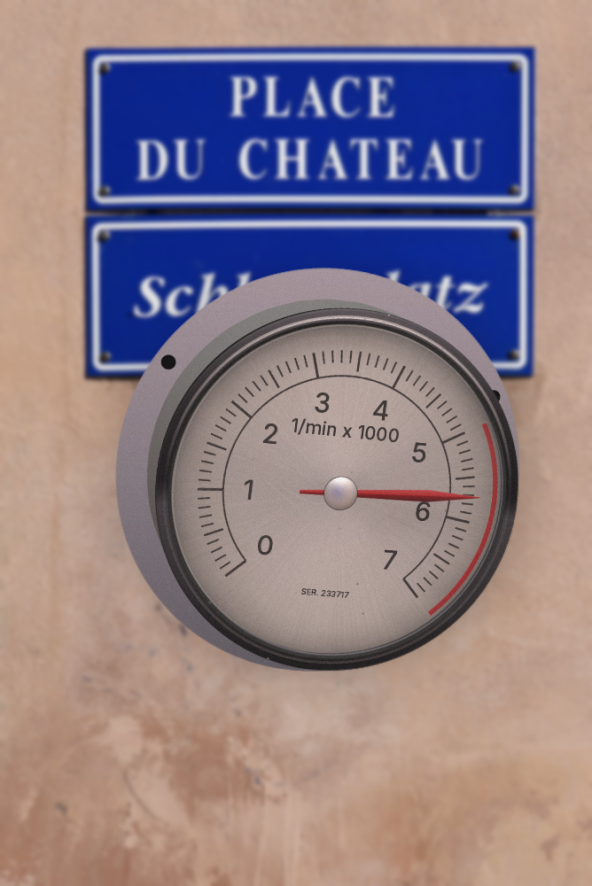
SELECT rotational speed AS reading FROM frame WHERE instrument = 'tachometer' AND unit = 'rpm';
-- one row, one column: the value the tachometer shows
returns 5700 rpm
